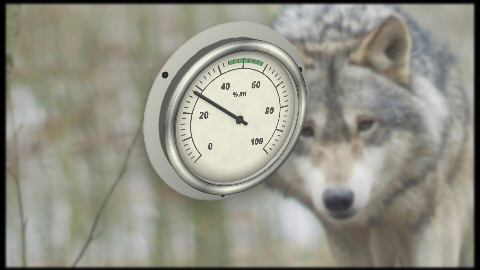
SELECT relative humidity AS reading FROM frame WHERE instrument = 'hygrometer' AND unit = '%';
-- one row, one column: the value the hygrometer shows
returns 28 %
